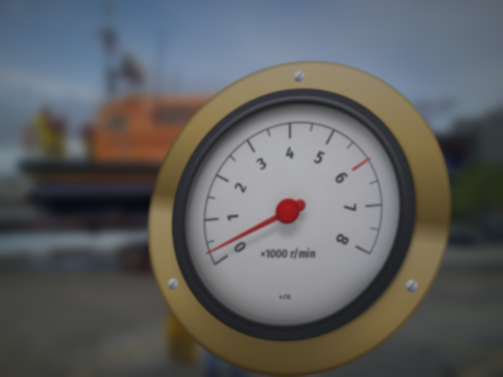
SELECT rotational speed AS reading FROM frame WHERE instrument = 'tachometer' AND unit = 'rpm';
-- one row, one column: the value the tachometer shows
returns 250 rpm
